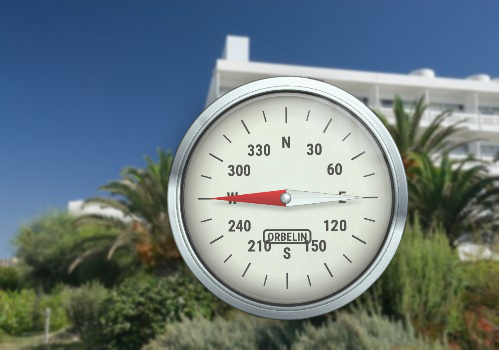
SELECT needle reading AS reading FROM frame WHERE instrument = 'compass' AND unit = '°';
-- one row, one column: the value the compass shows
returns 270 °
